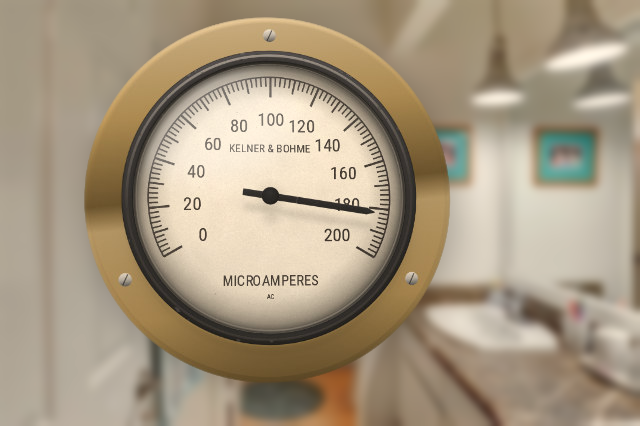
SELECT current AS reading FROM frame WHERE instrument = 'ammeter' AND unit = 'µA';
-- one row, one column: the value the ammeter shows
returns 182 µA
